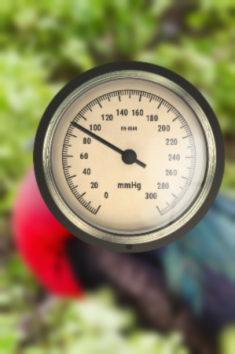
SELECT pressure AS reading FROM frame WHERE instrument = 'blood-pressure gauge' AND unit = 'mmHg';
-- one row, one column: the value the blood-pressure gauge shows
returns 90 mmHg
